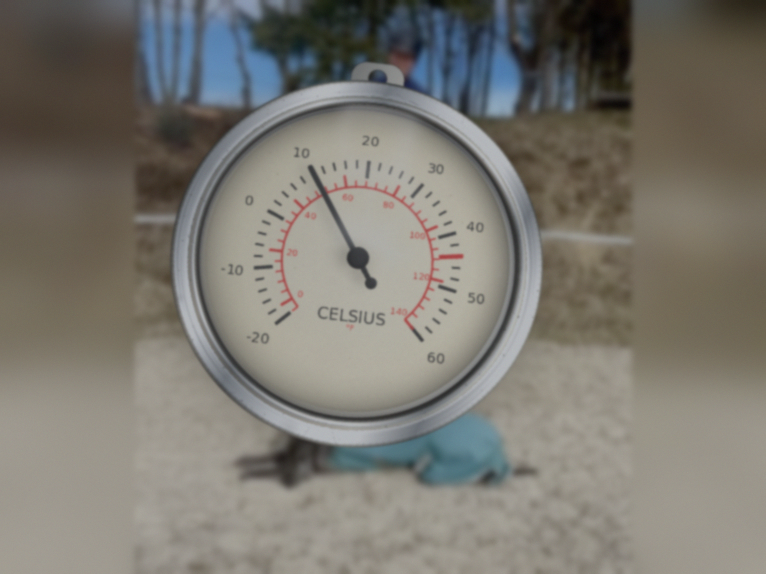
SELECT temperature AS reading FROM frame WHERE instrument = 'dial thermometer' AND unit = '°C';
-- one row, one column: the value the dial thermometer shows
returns 10 °C
